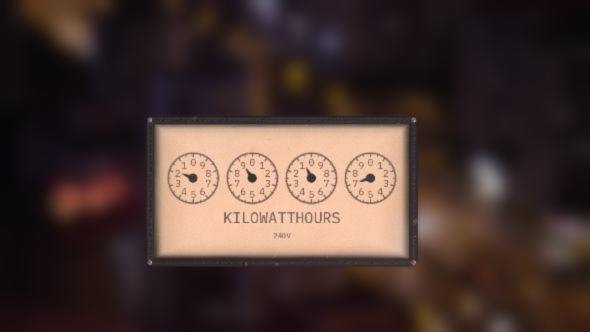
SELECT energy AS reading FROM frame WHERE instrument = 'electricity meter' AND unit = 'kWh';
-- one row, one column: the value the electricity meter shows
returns 1907 kWh
